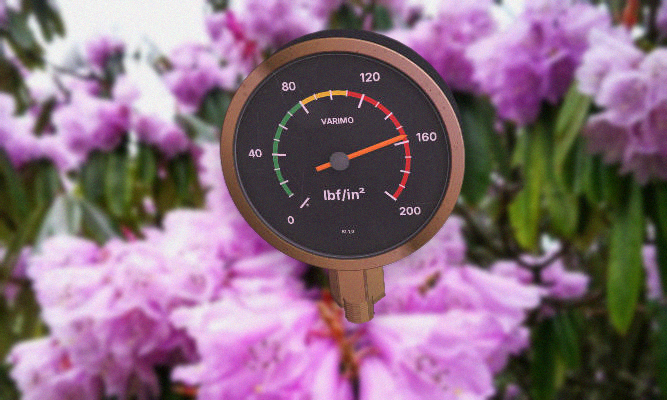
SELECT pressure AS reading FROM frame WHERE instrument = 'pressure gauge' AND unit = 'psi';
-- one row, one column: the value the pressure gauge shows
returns 155 psi
